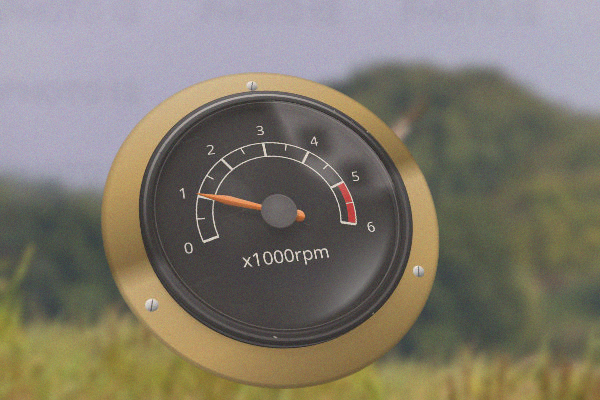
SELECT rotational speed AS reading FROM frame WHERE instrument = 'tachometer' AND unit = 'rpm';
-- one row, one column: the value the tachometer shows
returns 1000 rpm
